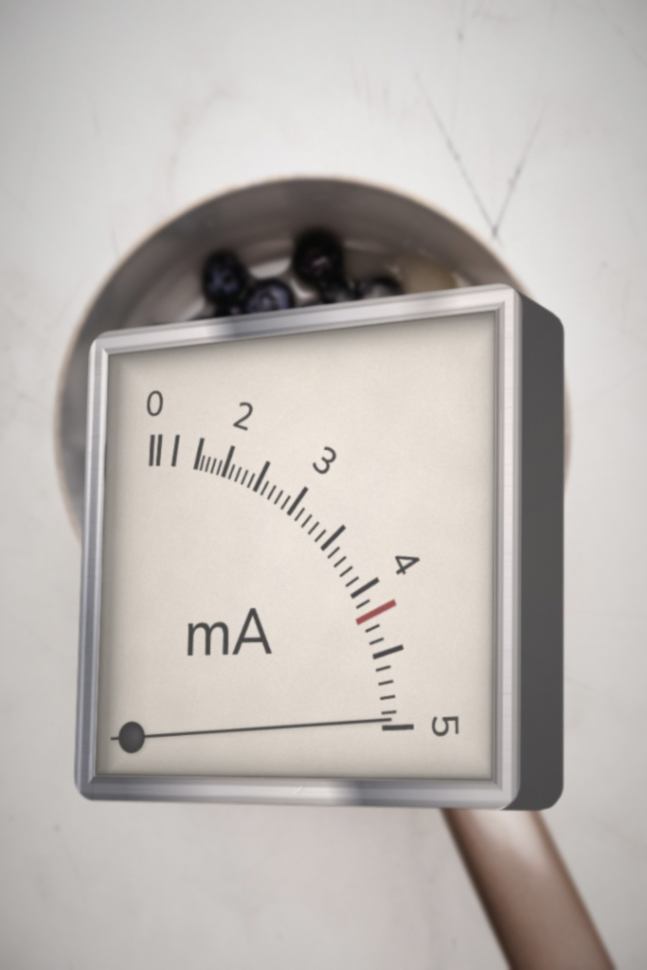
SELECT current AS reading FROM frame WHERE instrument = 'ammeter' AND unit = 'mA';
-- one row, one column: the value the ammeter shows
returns 4.95 mA
